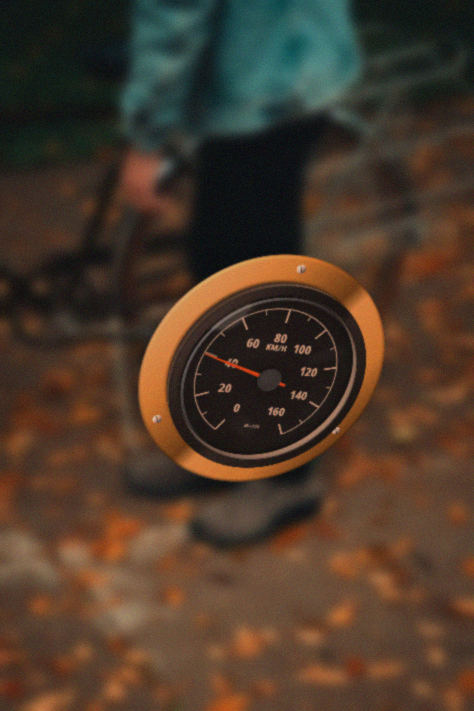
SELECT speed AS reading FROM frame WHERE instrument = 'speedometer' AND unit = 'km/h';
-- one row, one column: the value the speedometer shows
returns 40 km/h
